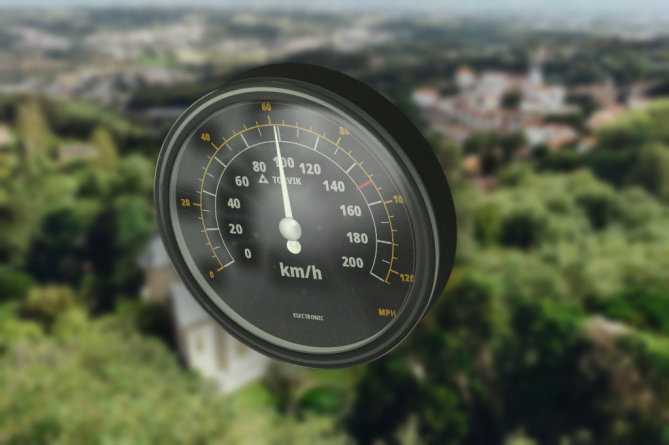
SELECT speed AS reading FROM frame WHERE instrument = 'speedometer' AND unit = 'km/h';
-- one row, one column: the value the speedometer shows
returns 100 km/h
